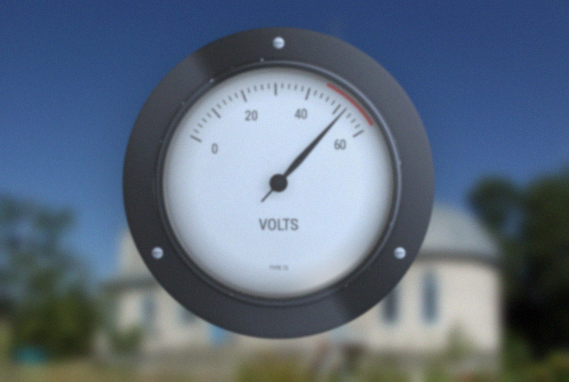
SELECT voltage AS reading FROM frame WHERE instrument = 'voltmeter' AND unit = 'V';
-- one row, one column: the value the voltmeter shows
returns 52 V
